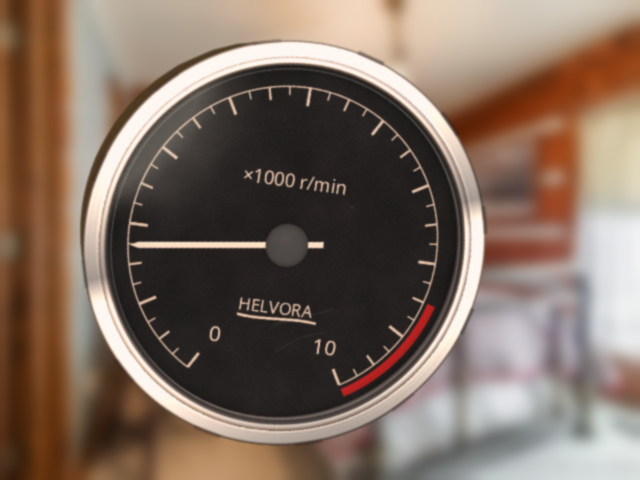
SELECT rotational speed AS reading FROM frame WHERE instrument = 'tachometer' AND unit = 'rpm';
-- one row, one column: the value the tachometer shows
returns 1750 rpm
